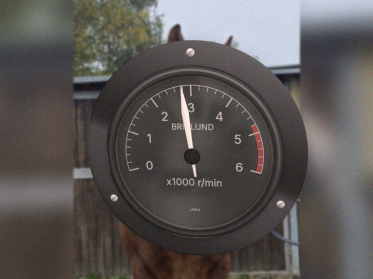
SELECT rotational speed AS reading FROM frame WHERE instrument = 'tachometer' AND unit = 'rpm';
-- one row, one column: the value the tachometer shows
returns 2800 rpm
